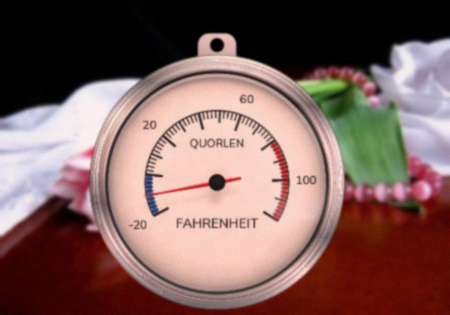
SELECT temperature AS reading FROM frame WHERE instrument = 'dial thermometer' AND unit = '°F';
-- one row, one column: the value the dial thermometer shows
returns -10 °F
